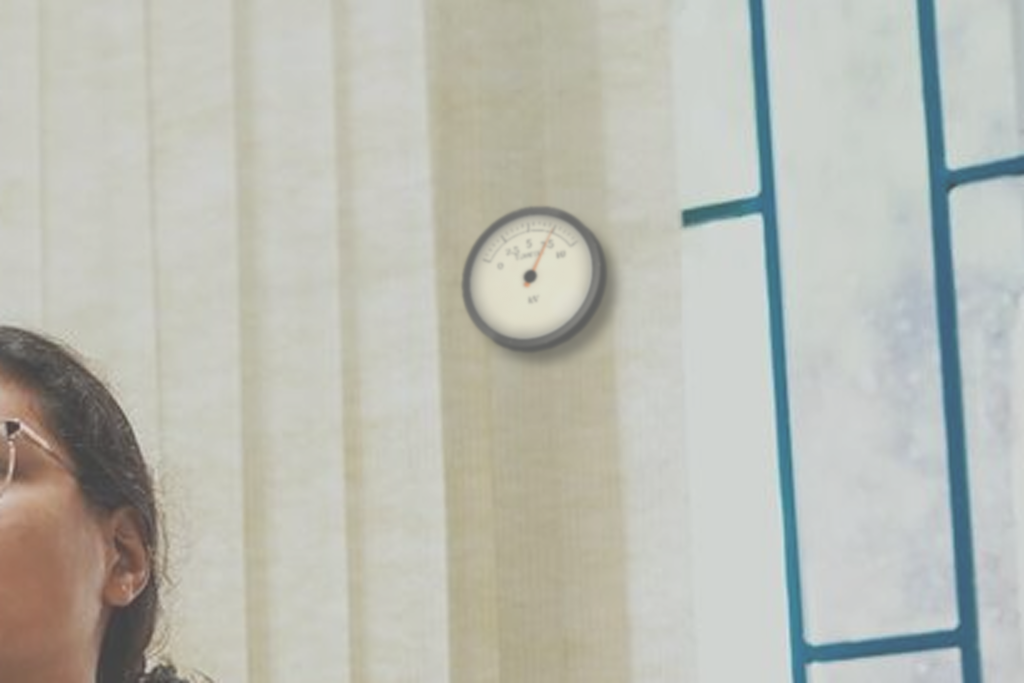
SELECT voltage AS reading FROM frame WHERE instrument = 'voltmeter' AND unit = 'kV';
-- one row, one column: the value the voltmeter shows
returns 7.5 kV
